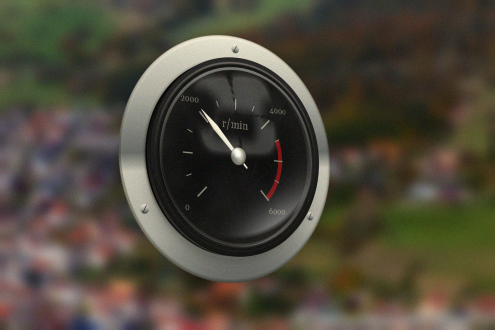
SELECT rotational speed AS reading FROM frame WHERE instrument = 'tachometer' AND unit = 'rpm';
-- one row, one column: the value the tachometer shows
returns 2000 rpm
